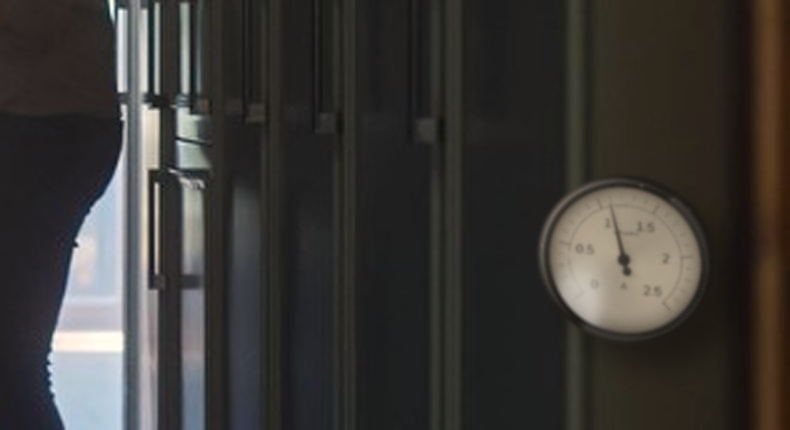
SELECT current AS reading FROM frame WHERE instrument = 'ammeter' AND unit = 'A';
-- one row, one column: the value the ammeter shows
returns 1.1 A
